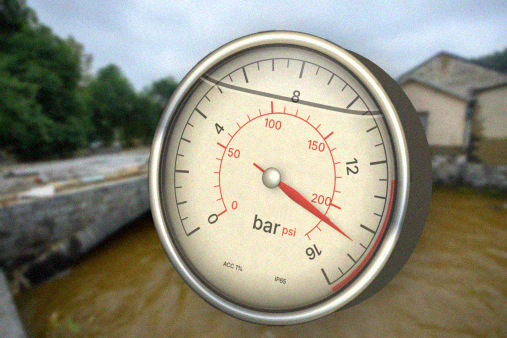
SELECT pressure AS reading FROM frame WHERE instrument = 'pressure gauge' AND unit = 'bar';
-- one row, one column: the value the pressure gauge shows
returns 14.5 bar
